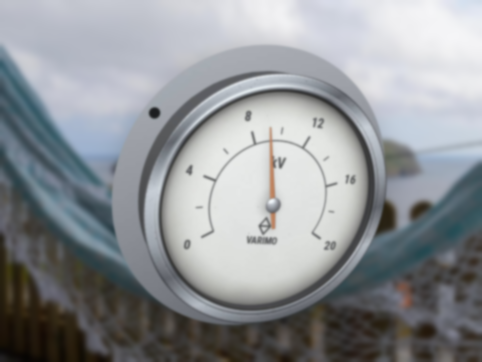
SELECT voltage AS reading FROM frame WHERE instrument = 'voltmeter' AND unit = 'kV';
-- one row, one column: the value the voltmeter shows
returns 9 kV
